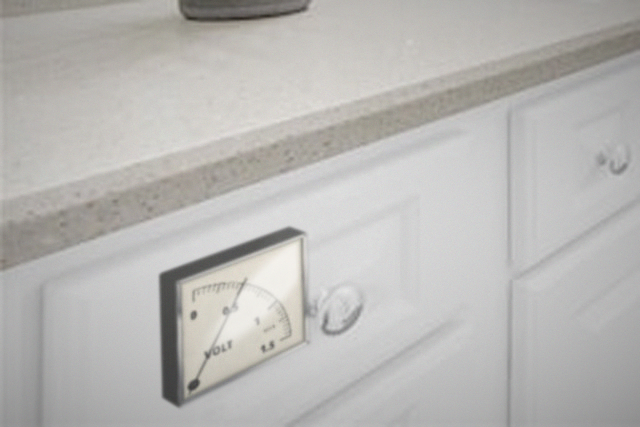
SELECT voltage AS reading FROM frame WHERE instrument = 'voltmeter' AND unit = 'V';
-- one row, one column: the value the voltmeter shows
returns 0.5 V
